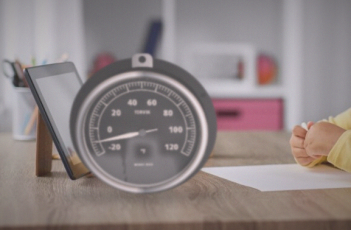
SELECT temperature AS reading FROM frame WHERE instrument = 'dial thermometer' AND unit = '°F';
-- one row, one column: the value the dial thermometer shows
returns -10 °F
